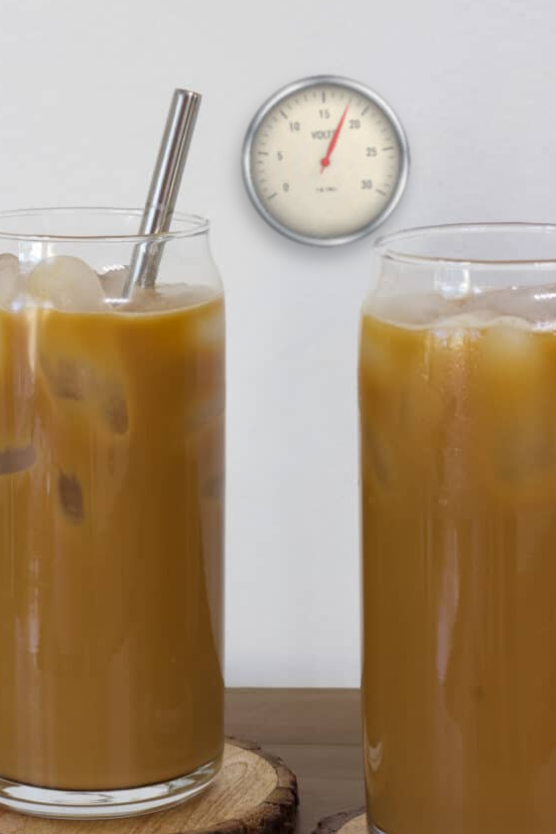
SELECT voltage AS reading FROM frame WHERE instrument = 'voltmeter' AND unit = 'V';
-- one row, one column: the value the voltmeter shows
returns 18 V
